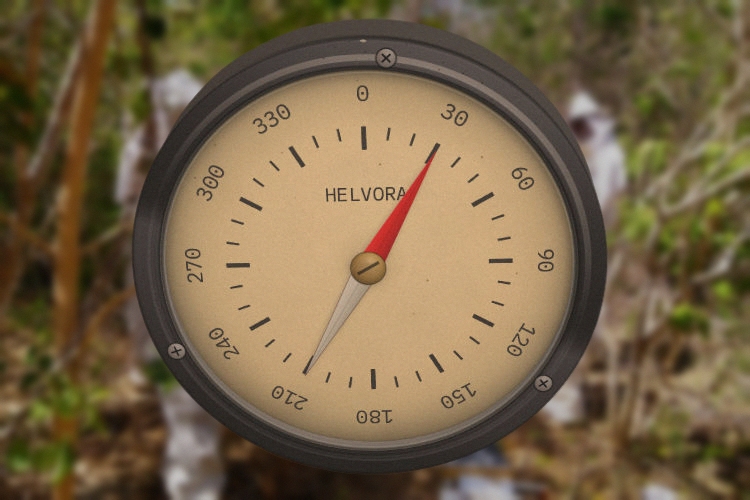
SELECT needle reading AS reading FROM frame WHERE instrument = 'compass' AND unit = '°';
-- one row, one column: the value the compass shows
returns 30 °
